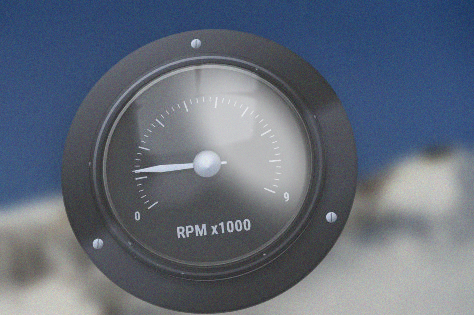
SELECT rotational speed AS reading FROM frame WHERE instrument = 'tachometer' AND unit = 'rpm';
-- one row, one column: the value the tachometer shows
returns 1200 rpm
